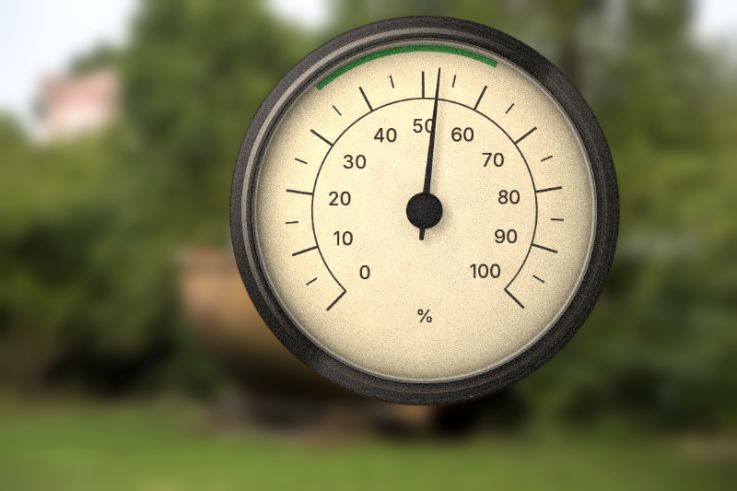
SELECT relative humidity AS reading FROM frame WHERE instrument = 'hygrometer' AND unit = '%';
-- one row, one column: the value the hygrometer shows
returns 52.5 %
